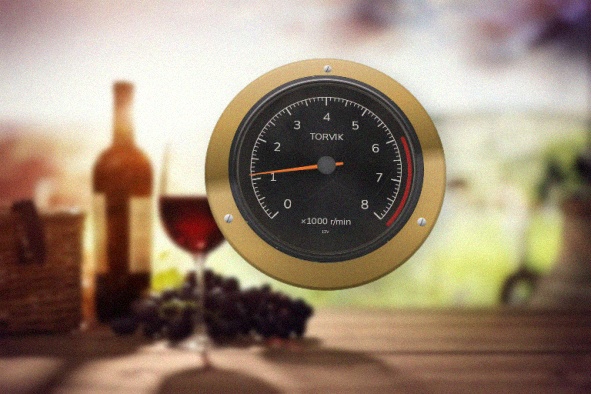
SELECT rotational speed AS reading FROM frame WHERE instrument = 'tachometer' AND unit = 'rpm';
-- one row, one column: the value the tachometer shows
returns 1100 rpm
